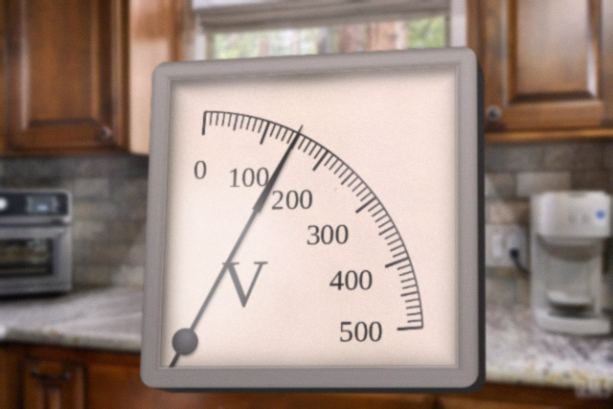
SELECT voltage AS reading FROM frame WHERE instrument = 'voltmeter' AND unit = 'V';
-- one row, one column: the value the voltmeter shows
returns 150 V
